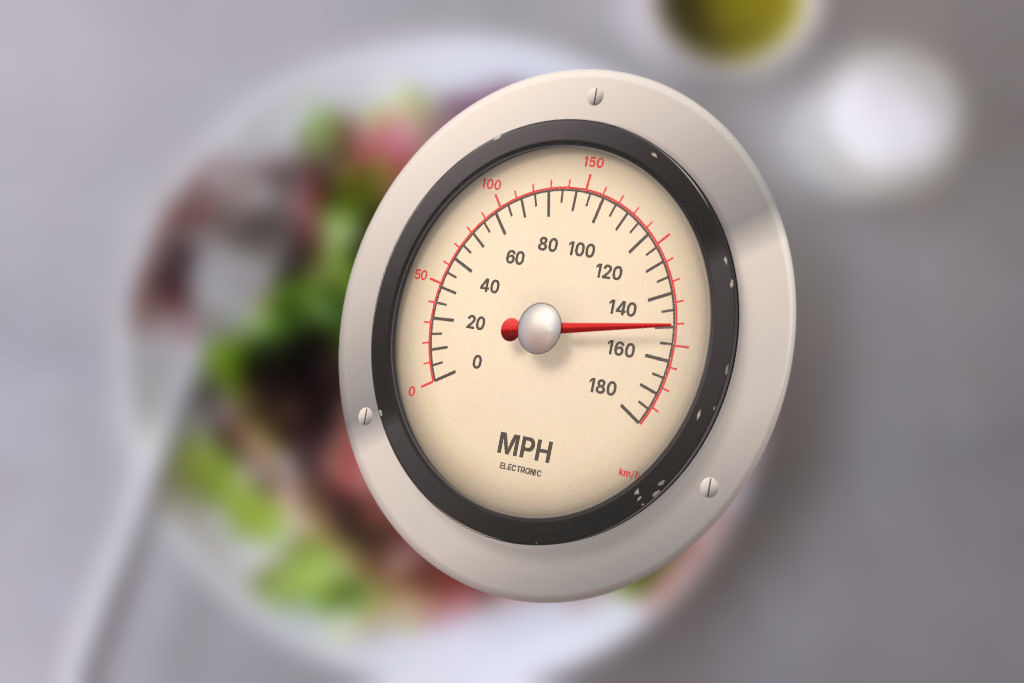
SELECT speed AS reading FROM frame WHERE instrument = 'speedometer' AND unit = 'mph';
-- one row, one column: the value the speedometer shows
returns 150 mph
